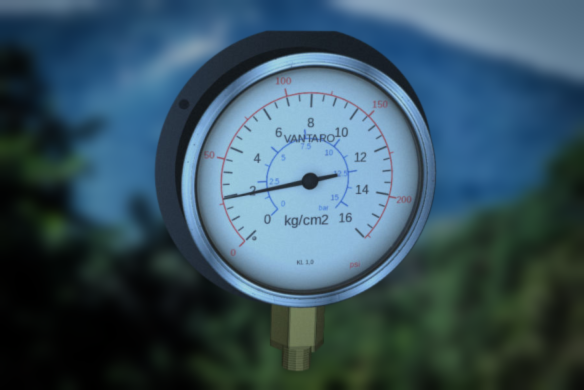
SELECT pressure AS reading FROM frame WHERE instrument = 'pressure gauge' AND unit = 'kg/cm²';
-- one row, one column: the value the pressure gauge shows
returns 2 kg/cm²
